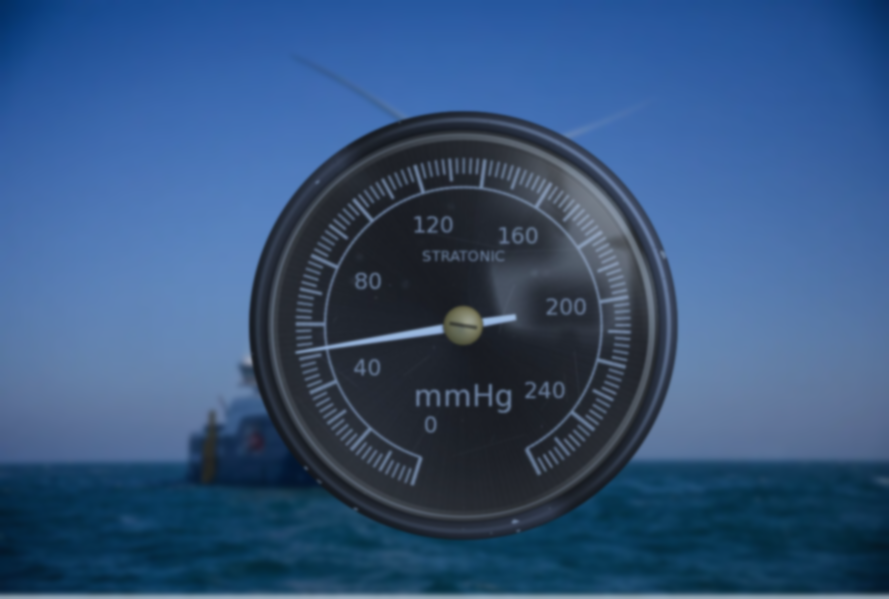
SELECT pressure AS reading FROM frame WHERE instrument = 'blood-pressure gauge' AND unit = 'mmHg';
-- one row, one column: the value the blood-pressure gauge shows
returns 52 mmHg
